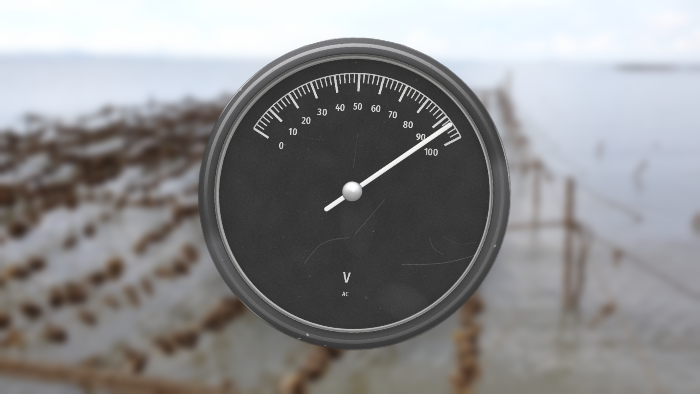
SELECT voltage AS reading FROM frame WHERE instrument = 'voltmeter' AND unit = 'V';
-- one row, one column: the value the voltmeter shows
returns 94 V
